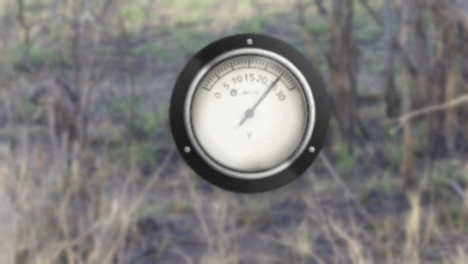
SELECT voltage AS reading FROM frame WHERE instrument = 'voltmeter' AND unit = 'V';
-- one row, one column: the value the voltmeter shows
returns 25 V
